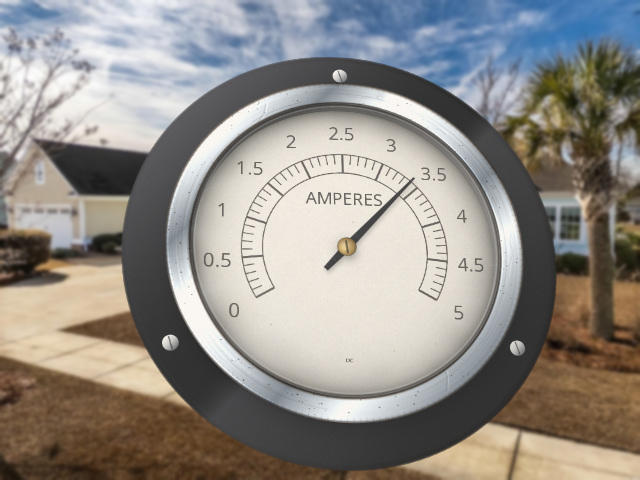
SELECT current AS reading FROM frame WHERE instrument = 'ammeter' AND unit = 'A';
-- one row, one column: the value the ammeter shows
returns 3.4 A
